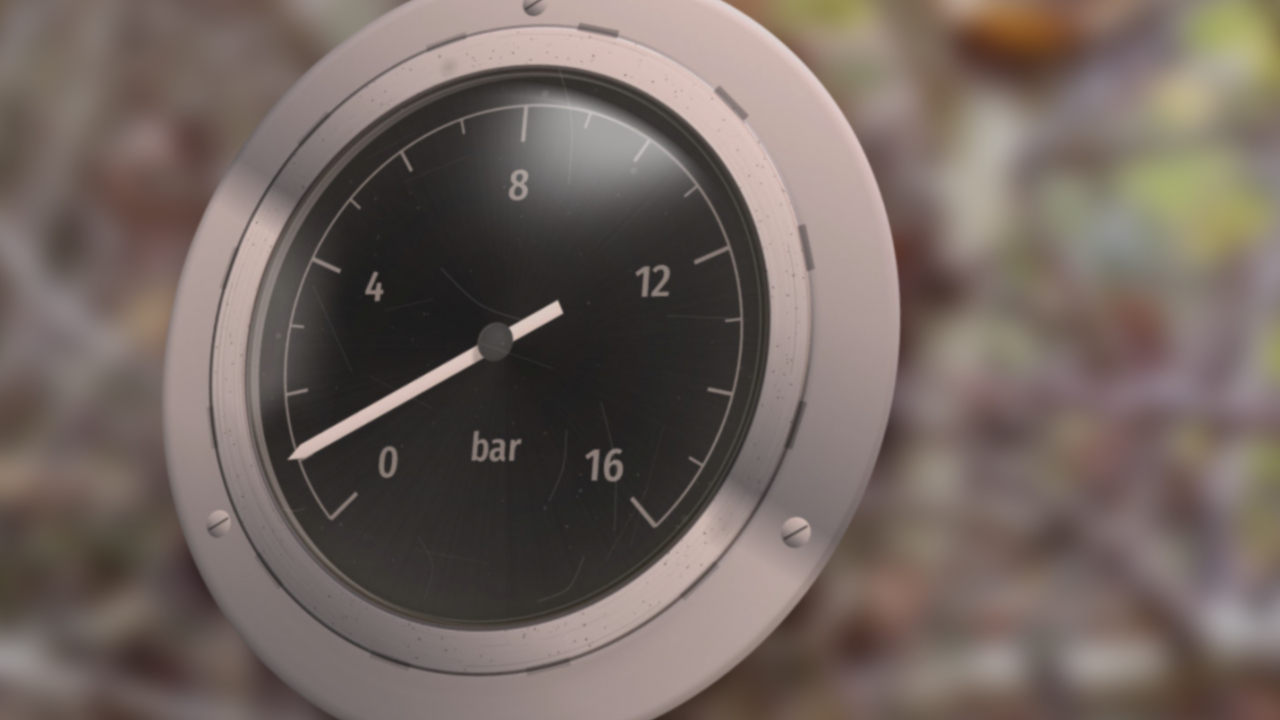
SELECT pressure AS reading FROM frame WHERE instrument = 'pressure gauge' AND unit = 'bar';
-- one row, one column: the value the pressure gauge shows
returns 1 bar
